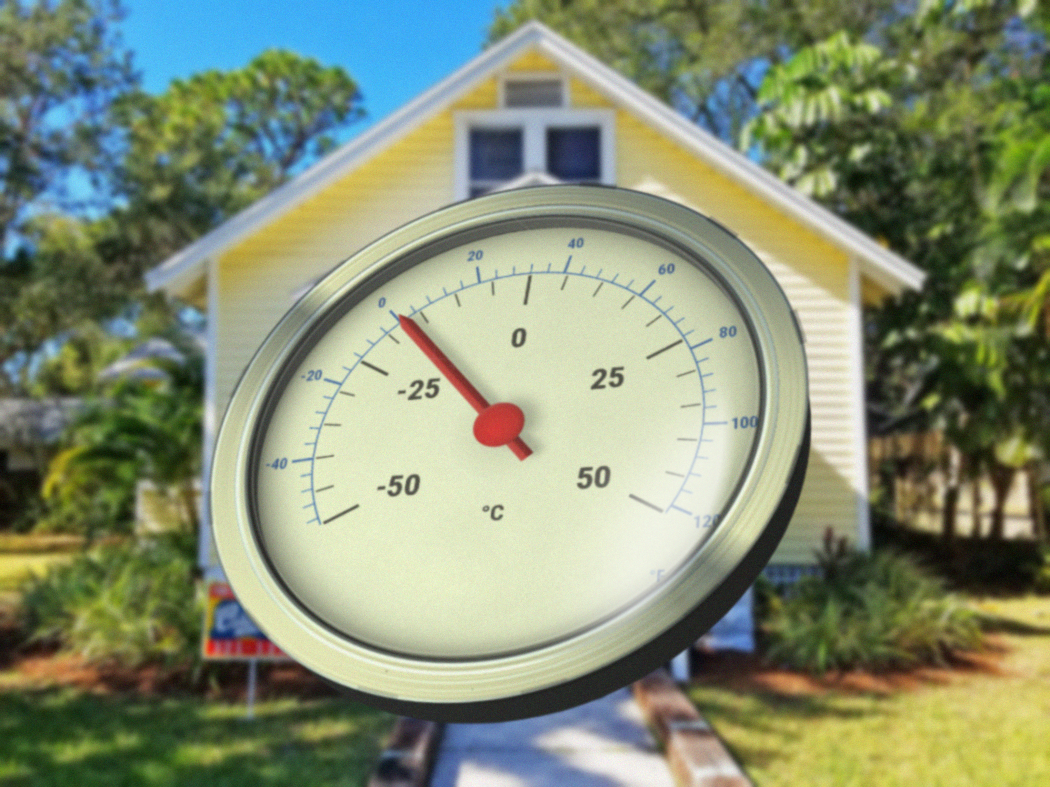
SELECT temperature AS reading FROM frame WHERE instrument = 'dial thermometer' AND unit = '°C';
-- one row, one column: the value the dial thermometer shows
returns -17.5 °C
